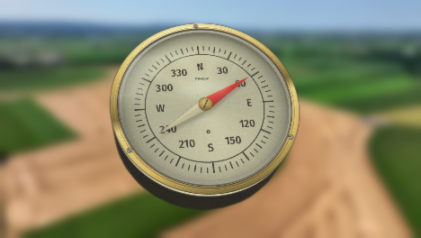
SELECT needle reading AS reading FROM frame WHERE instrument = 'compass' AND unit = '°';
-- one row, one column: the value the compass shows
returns 60 °
